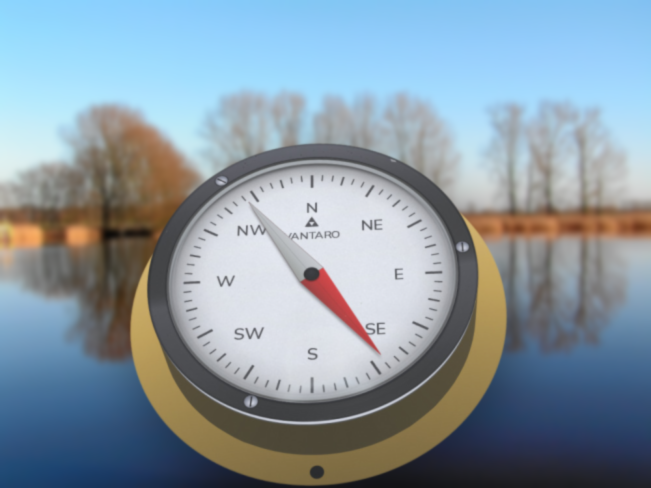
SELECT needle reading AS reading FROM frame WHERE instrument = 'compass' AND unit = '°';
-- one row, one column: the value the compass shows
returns 145 °
